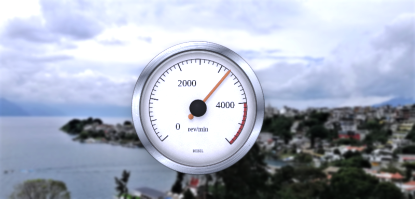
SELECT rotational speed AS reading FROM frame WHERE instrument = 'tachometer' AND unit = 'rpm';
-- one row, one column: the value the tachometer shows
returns 3200 rpm
